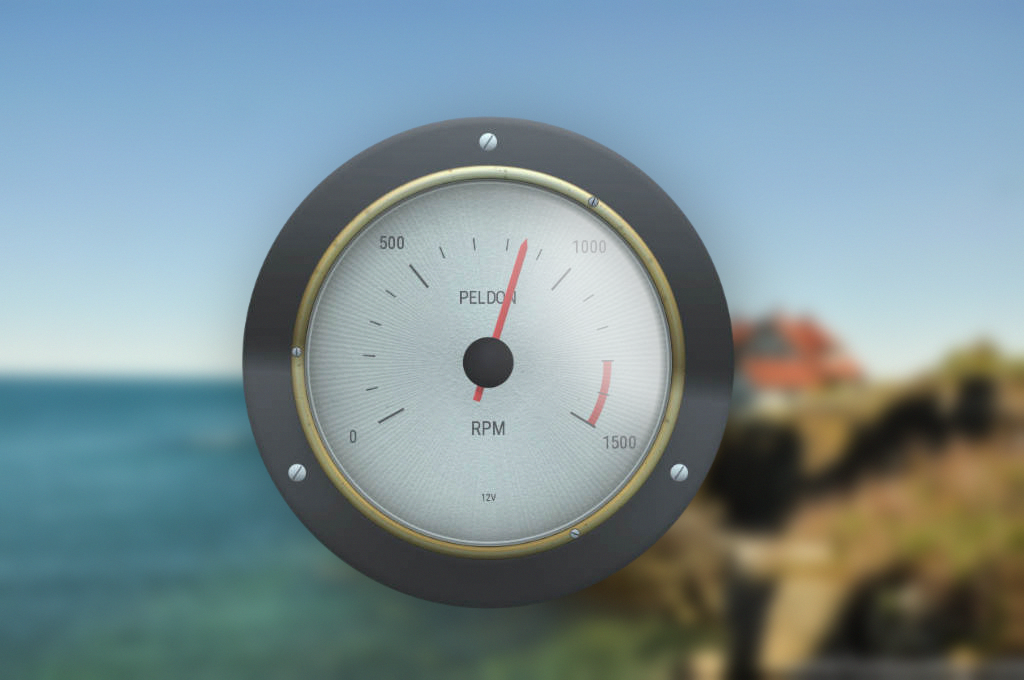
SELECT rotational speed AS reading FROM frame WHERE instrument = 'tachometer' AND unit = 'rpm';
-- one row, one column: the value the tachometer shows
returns 850 rpm
